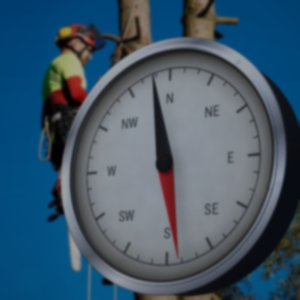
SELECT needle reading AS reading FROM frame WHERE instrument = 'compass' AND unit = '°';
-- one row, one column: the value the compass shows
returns 170 °
